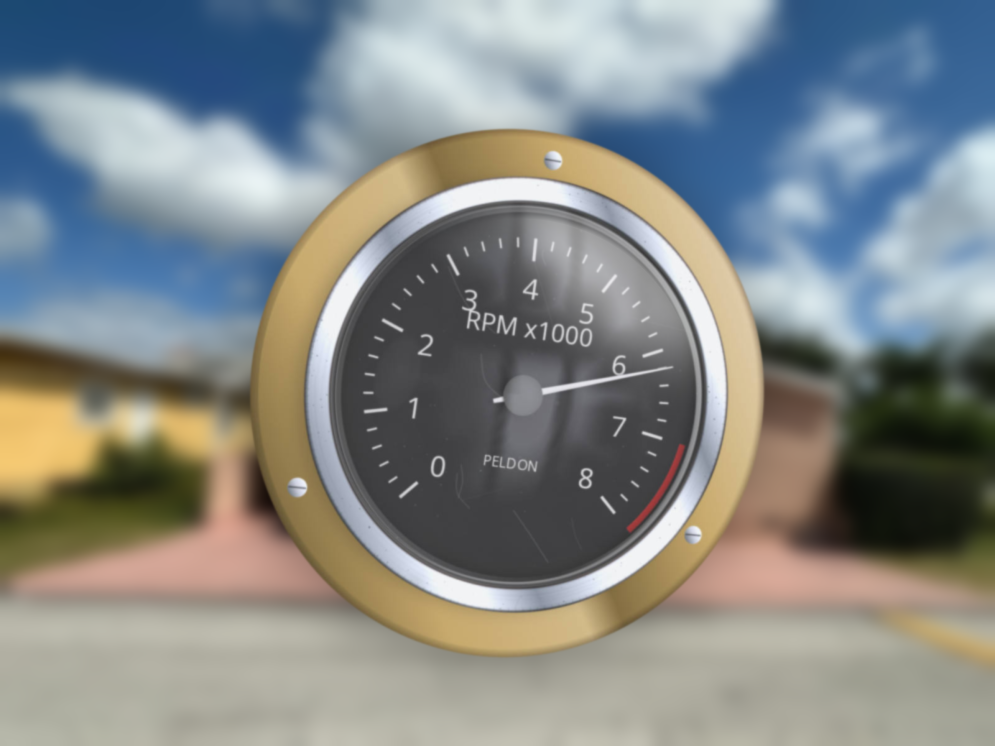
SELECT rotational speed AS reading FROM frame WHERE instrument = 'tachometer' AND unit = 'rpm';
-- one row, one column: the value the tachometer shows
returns 6200 rpm
